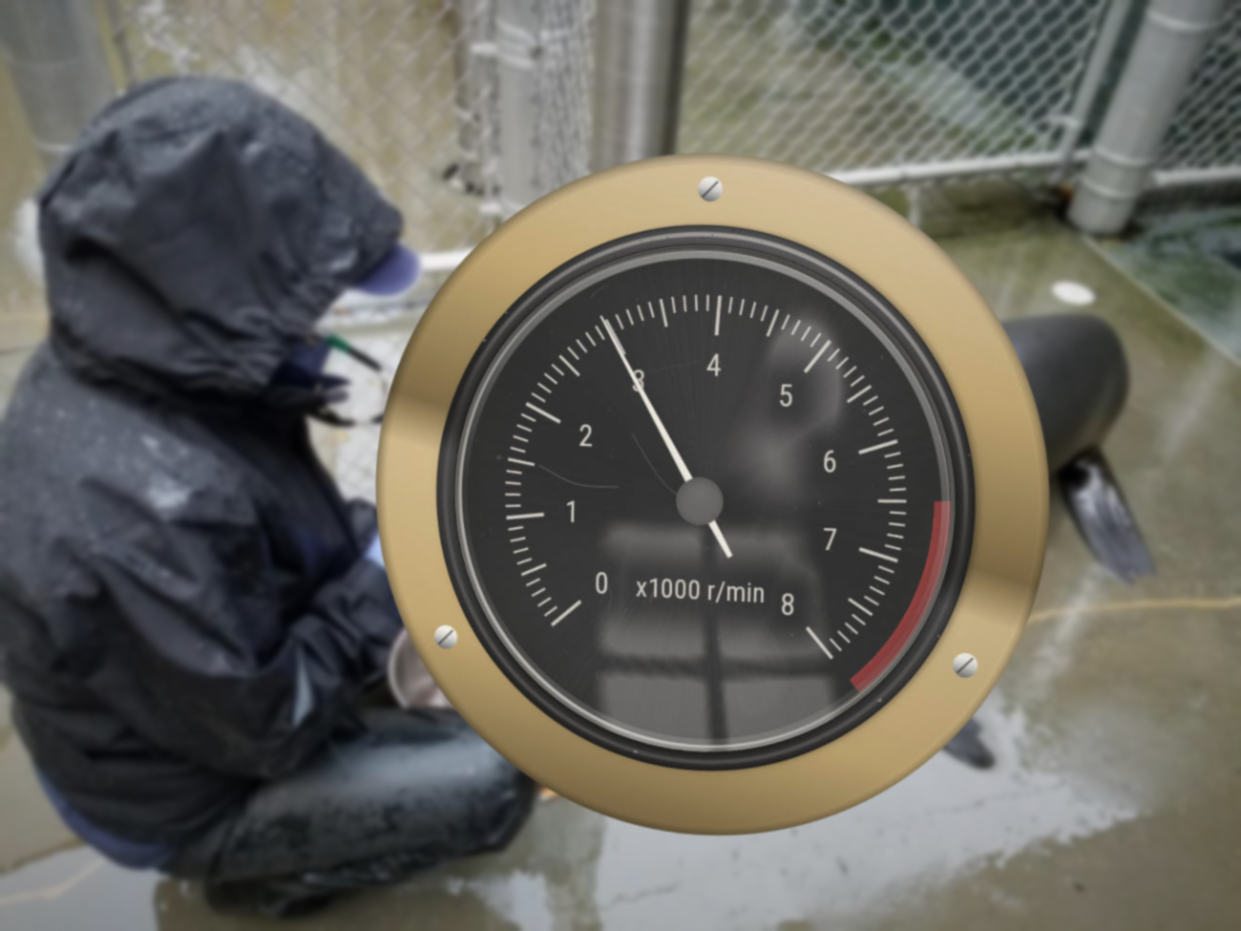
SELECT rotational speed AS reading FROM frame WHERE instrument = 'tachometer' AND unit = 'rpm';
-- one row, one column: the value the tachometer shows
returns 3000 rpm
